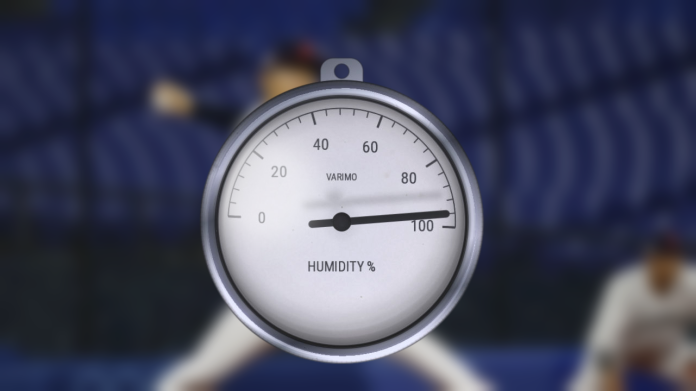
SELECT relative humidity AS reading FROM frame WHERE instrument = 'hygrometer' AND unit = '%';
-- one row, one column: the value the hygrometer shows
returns 96 %
